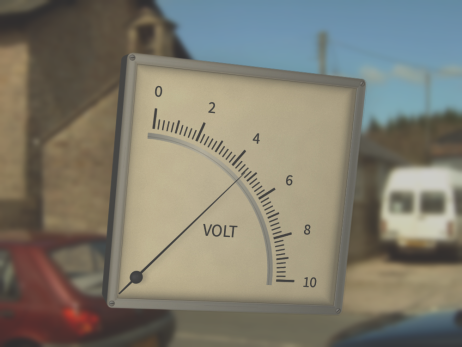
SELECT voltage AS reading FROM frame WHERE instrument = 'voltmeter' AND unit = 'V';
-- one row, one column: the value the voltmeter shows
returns 4.6 V
